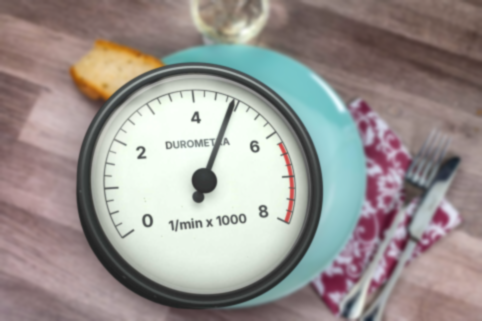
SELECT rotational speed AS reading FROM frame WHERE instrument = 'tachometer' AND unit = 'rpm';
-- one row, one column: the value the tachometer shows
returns 4875 rpm
